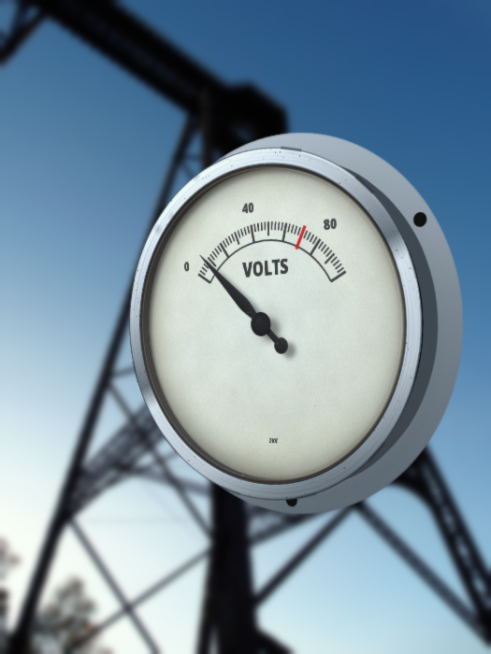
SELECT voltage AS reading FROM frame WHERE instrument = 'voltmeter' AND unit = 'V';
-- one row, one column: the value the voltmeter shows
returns 10 V
